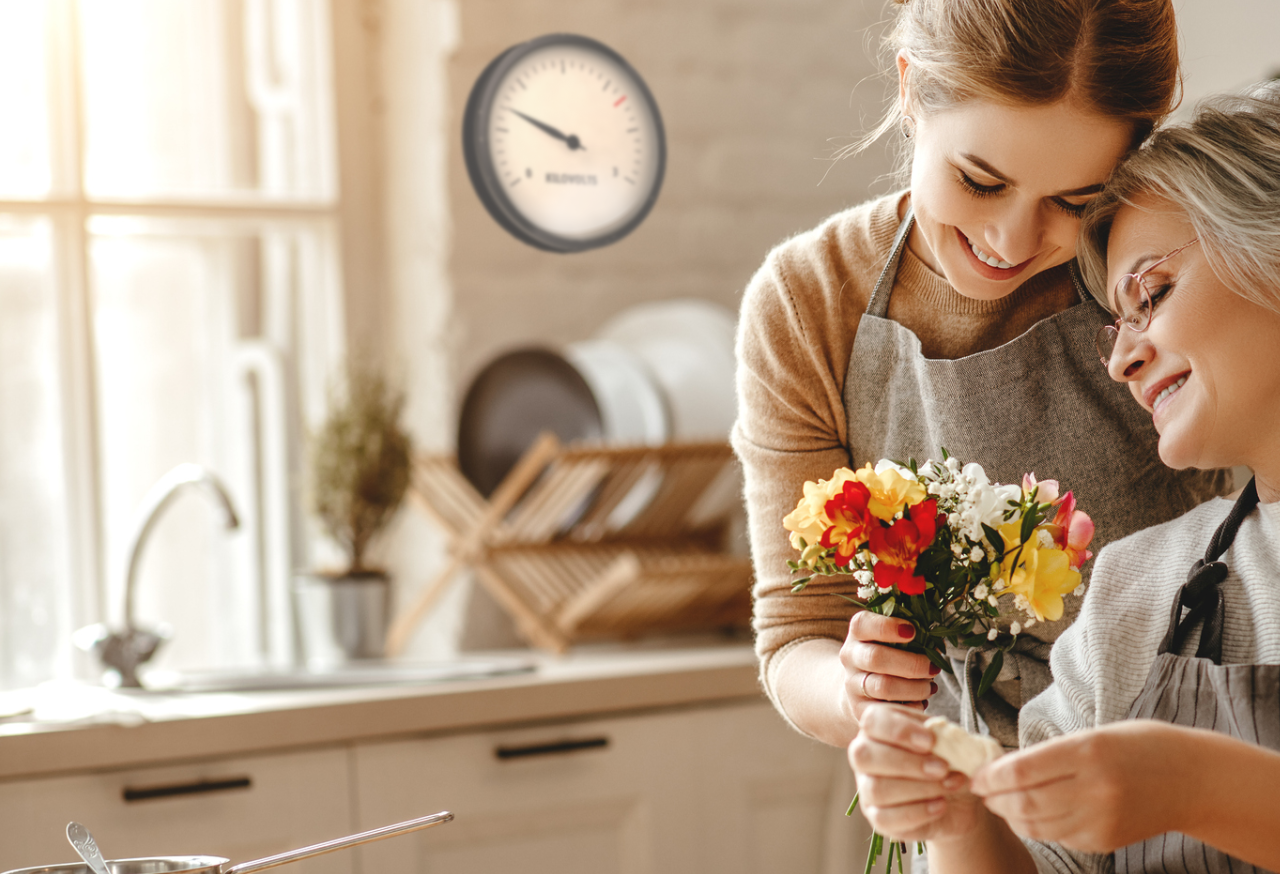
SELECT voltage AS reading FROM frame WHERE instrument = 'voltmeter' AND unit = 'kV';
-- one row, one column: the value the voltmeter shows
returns 0.7 kV
